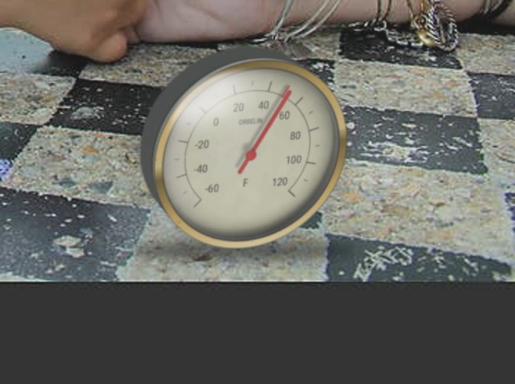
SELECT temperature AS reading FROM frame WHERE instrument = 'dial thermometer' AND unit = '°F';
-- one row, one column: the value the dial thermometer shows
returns 50 °F
